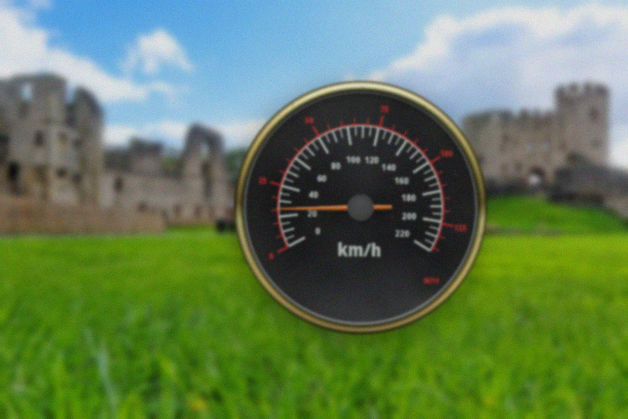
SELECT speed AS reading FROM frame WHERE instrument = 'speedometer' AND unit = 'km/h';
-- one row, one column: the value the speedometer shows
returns 25 km/h
